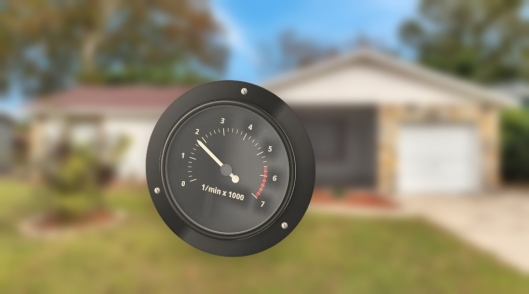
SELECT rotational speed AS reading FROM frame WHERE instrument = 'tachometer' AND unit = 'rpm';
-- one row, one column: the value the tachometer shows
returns 1800 rpm
